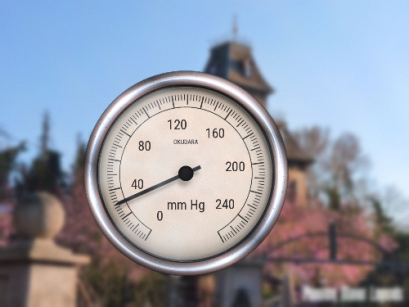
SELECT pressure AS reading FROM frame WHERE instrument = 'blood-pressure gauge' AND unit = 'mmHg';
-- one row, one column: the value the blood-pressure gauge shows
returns 30 mmHg
